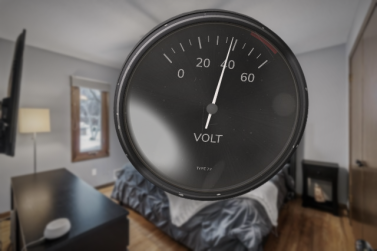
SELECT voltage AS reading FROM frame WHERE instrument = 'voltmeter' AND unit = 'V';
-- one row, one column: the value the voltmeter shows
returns 37.5 V
